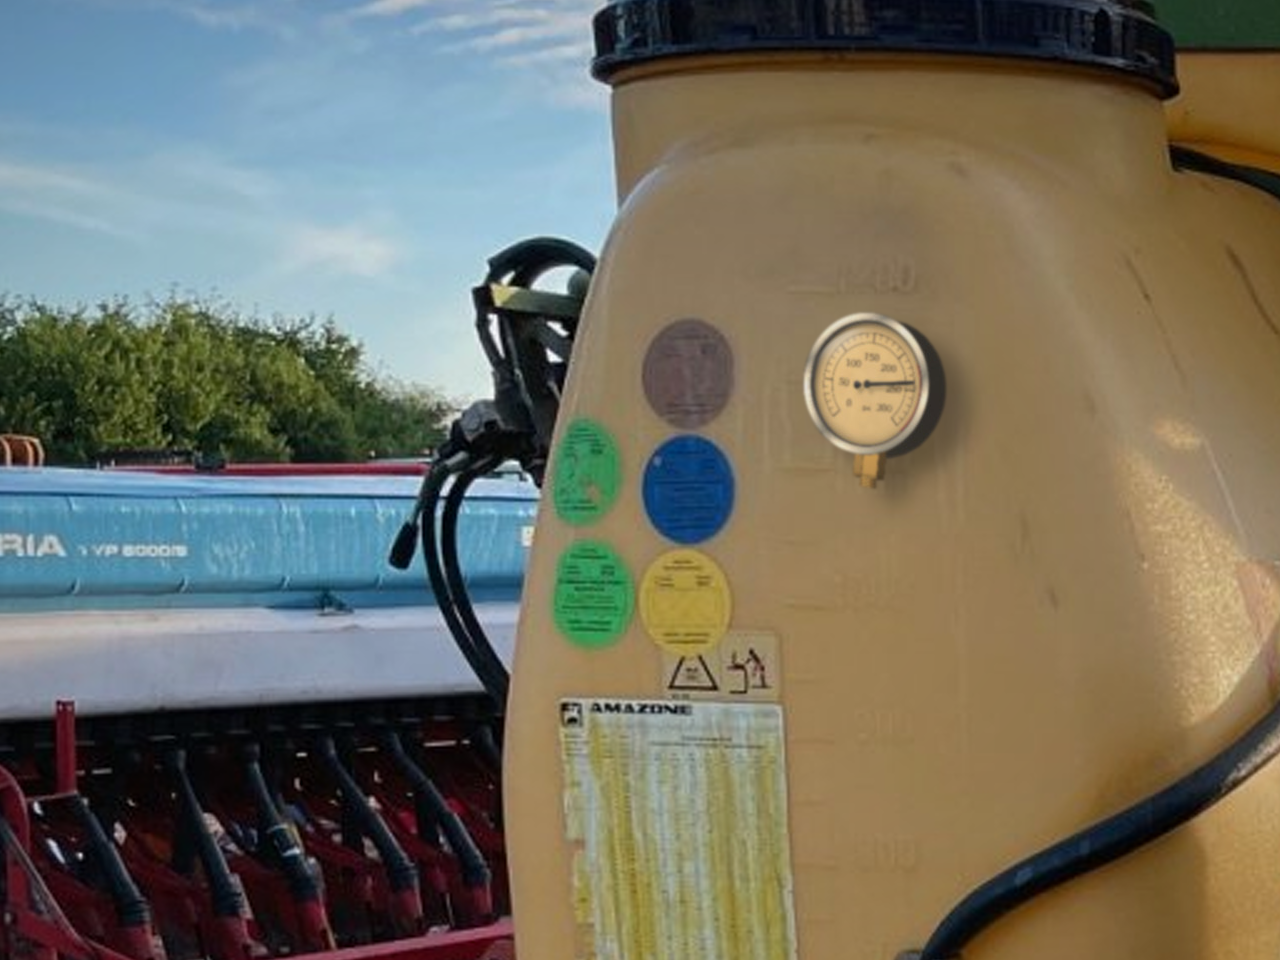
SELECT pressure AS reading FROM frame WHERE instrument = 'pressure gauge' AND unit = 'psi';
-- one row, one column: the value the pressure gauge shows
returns 240 psi
